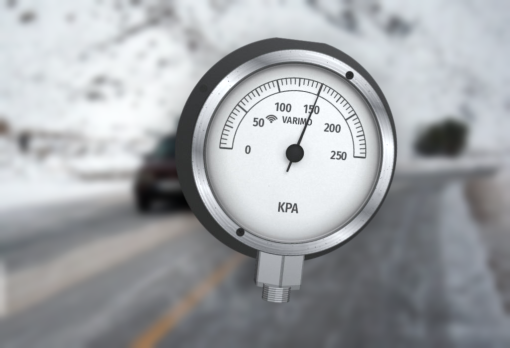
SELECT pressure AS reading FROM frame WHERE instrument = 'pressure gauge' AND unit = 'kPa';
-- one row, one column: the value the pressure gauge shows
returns 150 kPa
